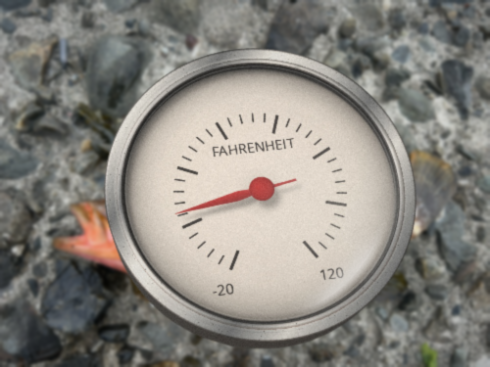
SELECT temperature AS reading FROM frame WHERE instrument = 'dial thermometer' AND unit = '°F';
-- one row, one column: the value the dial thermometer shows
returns 4 °F
